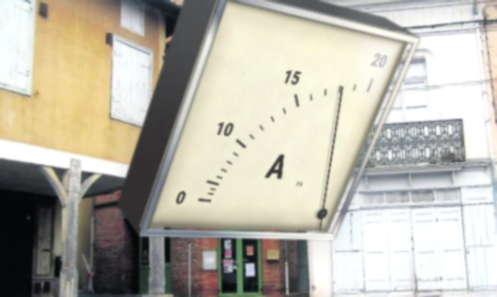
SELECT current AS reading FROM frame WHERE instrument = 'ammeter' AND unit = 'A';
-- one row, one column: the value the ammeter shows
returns 18 A
